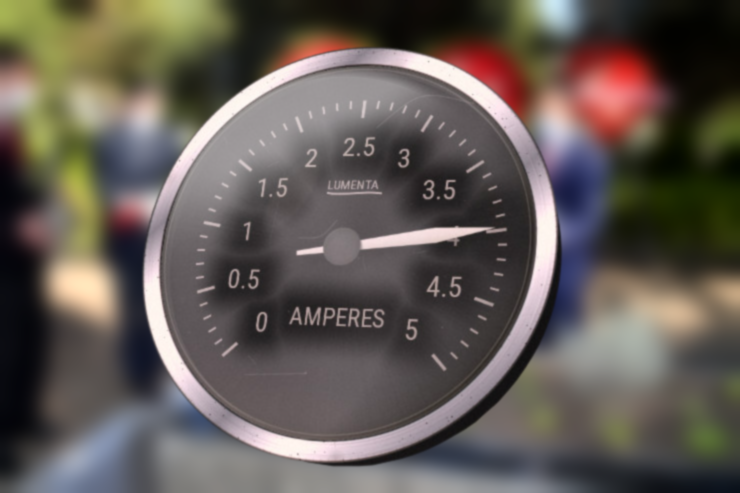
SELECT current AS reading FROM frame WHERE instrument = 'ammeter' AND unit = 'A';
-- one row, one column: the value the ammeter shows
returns 4 A
